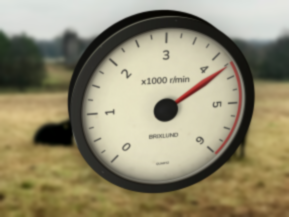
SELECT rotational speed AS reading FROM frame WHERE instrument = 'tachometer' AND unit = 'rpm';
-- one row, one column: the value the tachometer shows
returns 4250 rpm
